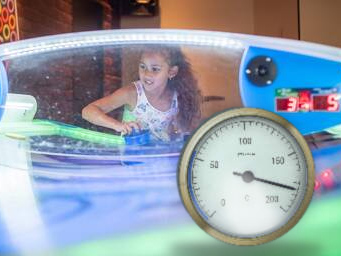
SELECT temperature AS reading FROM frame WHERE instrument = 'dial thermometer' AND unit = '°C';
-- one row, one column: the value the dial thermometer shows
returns 180 °C
